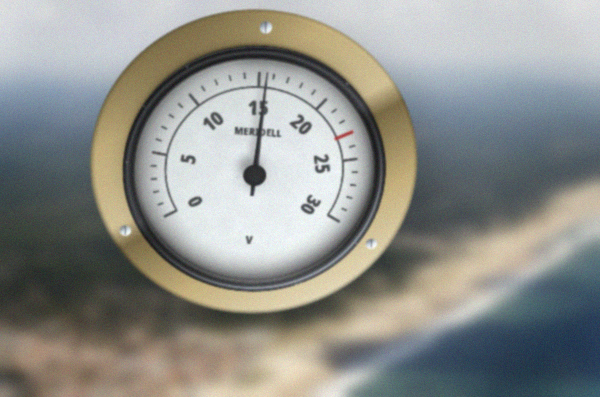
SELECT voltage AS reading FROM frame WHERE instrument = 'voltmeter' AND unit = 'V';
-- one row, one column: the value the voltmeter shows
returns 15.5 V
